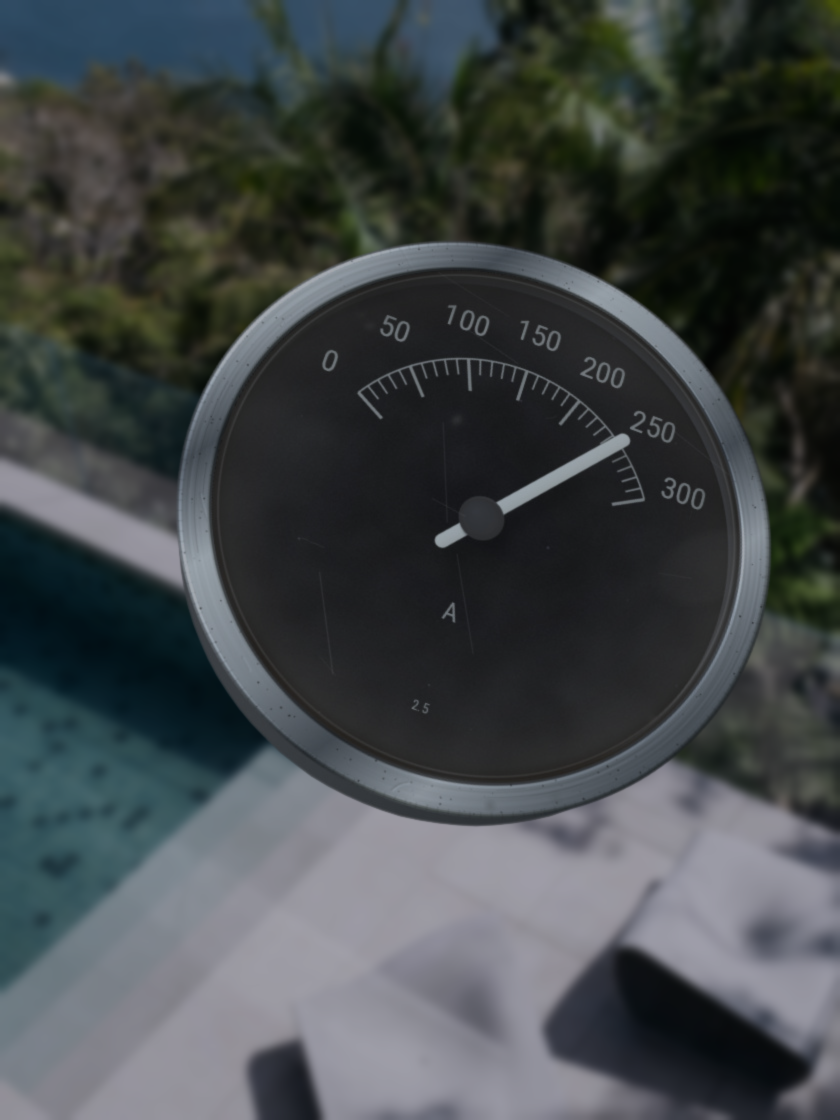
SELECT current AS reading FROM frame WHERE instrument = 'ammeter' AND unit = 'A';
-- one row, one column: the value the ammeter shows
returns 250 A
